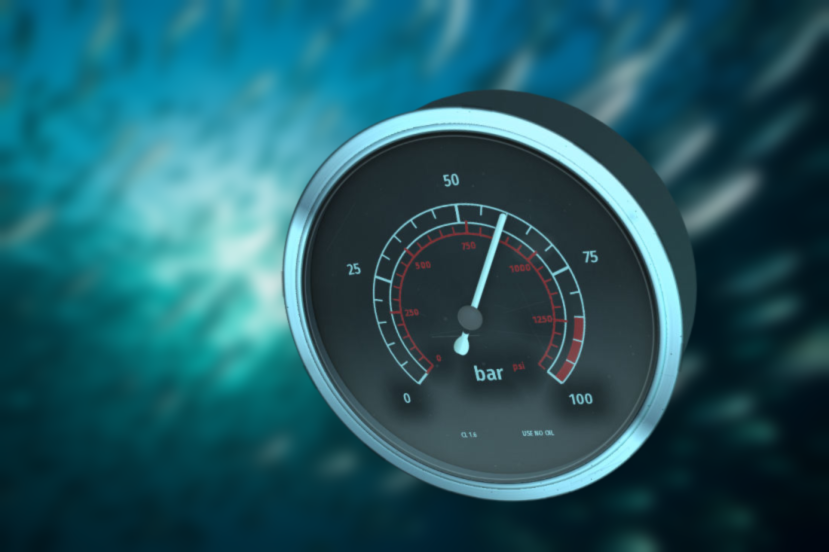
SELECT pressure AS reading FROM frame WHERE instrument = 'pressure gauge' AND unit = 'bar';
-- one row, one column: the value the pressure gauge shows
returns 60 bar
